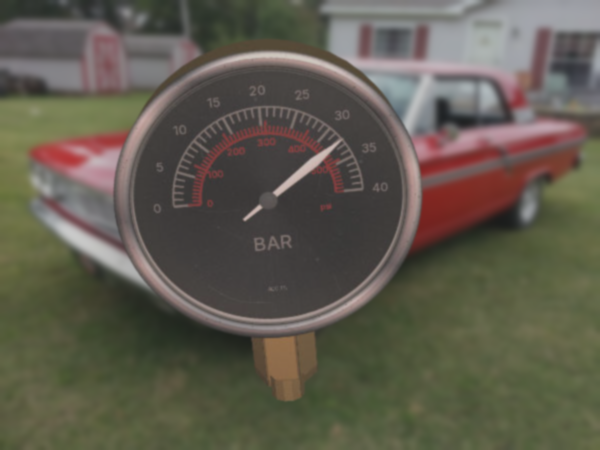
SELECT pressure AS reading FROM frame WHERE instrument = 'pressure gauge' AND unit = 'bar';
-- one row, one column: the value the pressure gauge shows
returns 32 bar
